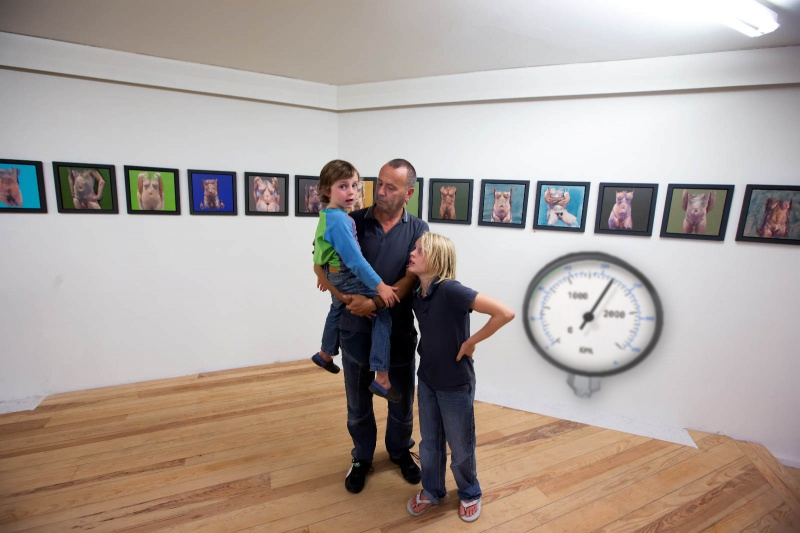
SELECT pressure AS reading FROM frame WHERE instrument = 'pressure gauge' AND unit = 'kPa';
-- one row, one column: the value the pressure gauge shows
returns 1500 kPa
